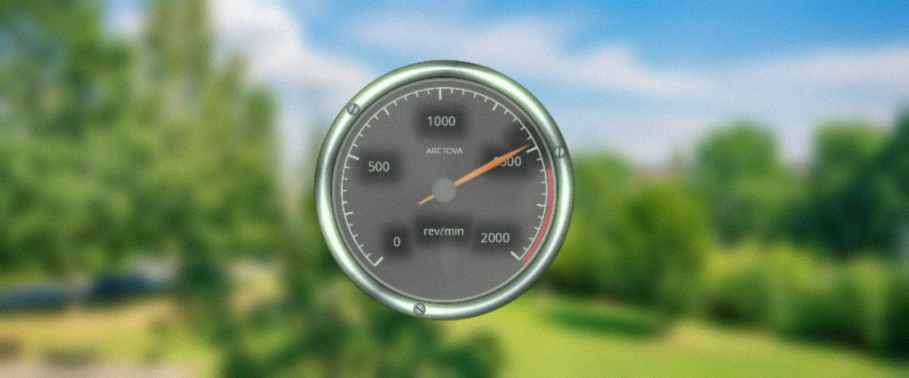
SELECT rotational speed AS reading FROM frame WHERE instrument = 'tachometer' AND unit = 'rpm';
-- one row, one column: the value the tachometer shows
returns 1475 rpm
